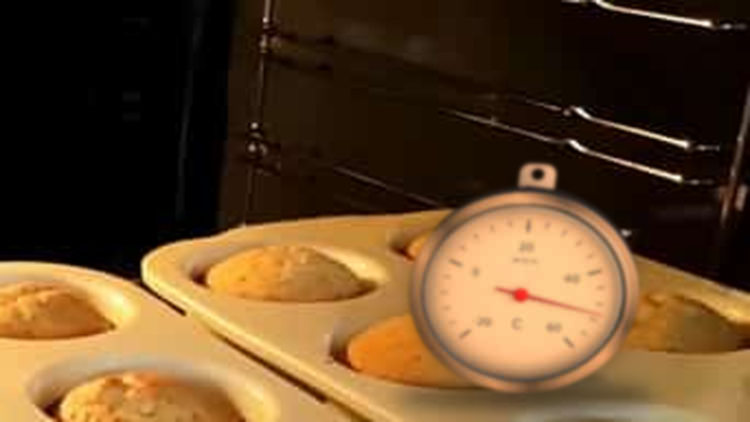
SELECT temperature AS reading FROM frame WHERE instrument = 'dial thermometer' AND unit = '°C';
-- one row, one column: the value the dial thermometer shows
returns 50 °C
